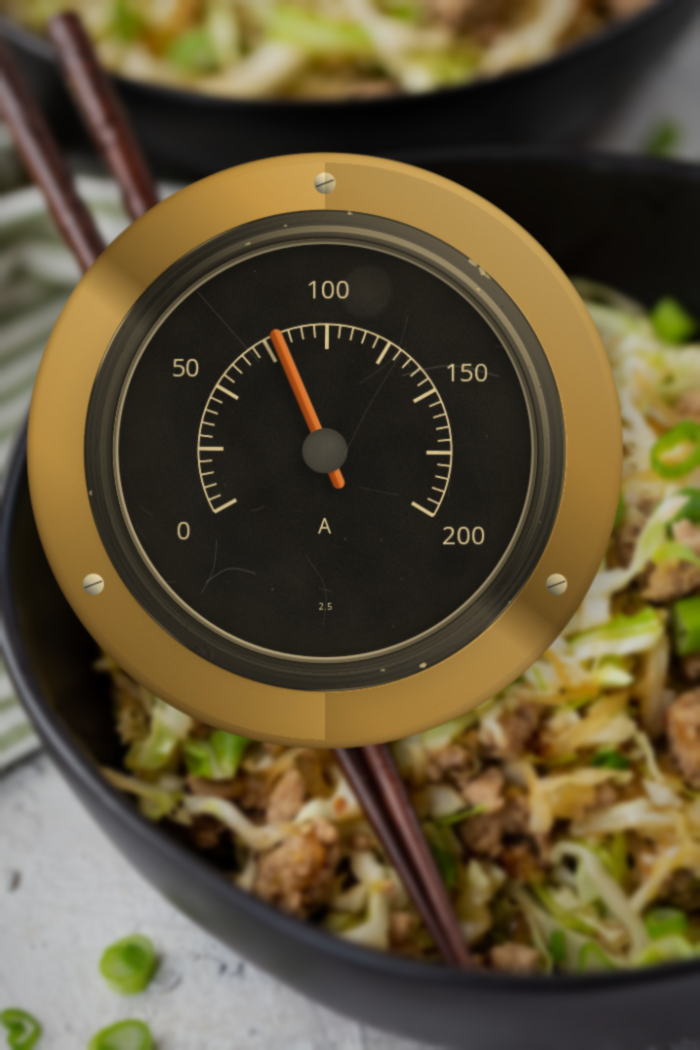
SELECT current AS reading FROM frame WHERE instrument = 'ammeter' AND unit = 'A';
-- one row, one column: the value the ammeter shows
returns 80 A
